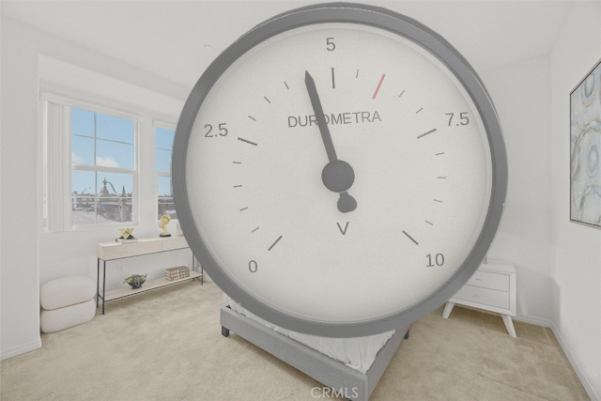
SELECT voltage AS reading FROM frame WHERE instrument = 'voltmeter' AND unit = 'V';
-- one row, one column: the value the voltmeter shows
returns 4.5 V
